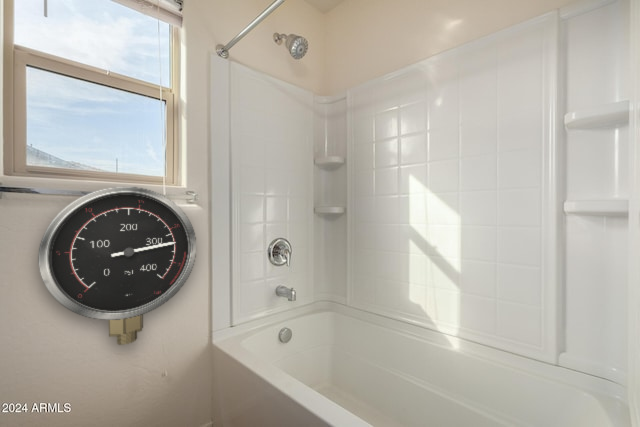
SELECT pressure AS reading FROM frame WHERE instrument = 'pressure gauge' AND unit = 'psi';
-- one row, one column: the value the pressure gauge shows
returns 320 psi
